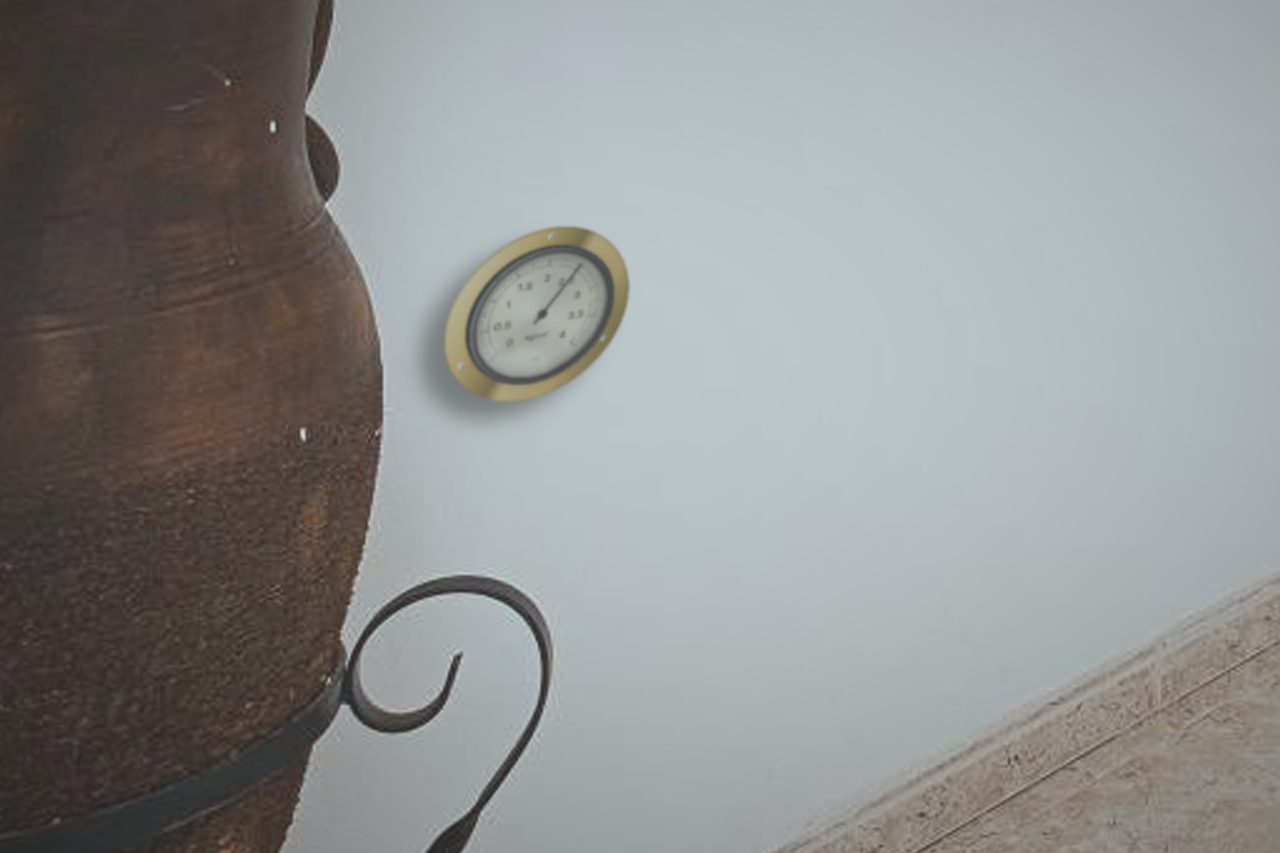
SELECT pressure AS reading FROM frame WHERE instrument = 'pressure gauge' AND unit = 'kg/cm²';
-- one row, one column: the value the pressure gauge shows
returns 2.5 kg/cm²
